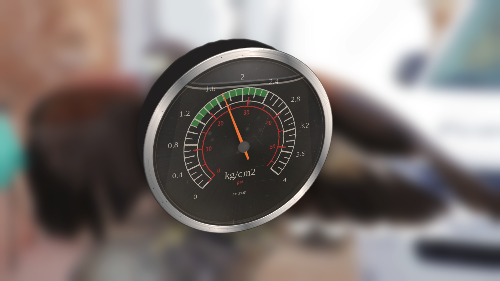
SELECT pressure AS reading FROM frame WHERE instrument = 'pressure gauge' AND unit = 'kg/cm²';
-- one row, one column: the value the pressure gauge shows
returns 1.7 kg/cm²
